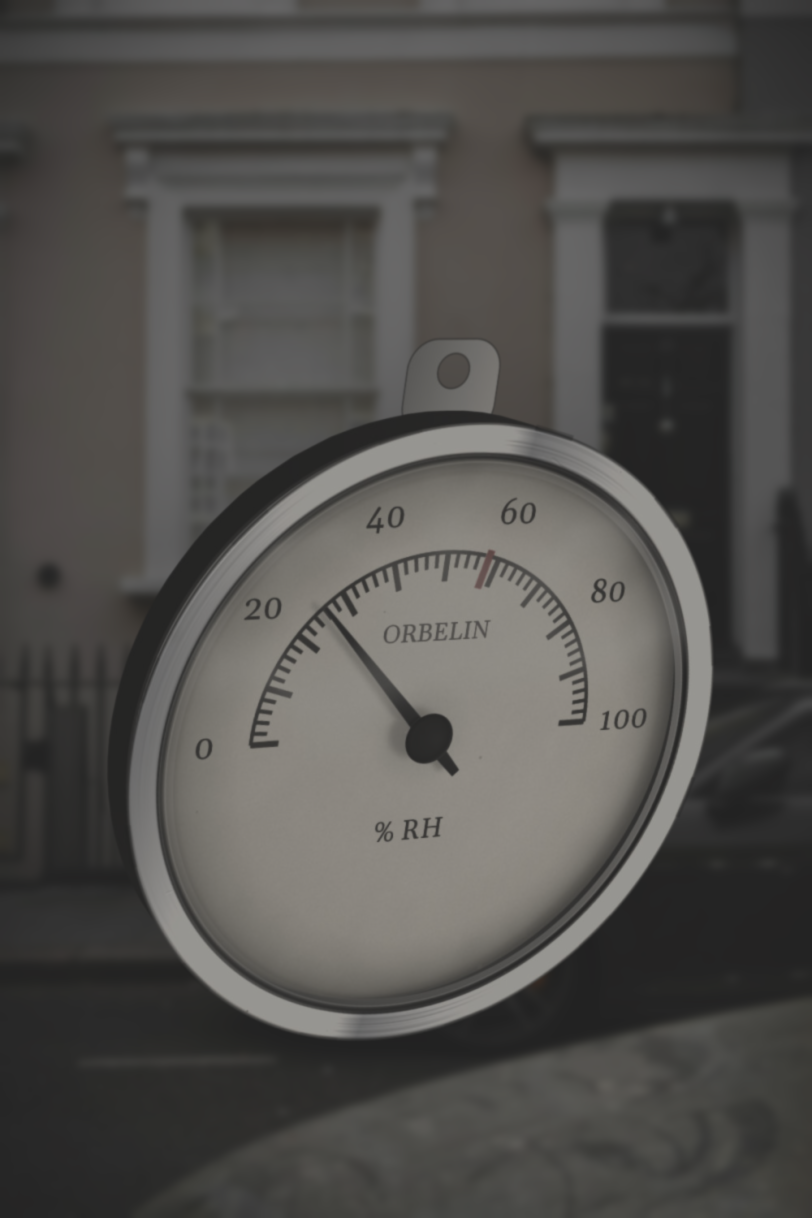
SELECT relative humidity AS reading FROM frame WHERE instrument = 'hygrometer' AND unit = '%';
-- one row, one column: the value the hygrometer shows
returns 26 %
